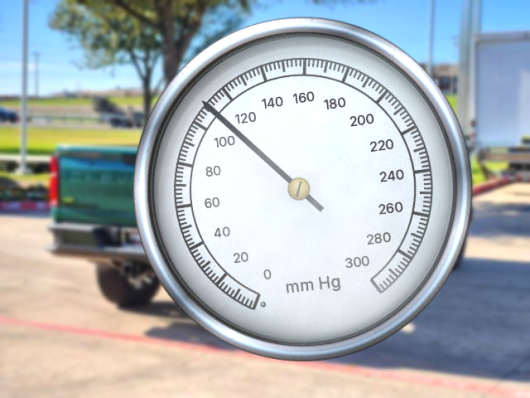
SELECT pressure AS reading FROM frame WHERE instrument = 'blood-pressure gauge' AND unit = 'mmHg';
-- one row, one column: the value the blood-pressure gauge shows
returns 110 mmHg
